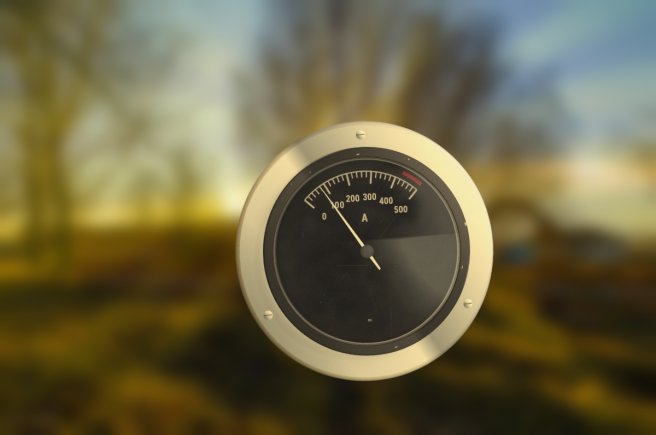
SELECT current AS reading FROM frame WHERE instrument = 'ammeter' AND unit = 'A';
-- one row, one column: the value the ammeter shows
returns 80 A
